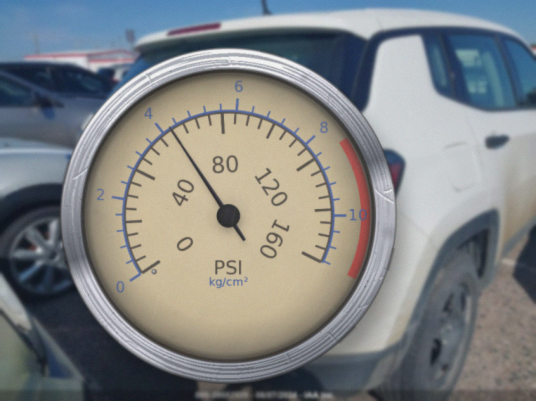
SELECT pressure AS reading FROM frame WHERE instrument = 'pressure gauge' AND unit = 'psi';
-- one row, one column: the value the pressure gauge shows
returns 60 psi
